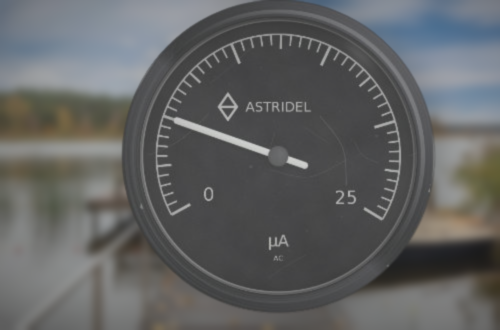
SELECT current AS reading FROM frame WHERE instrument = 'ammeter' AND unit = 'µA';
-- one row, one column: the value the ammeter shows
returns 5 µA
